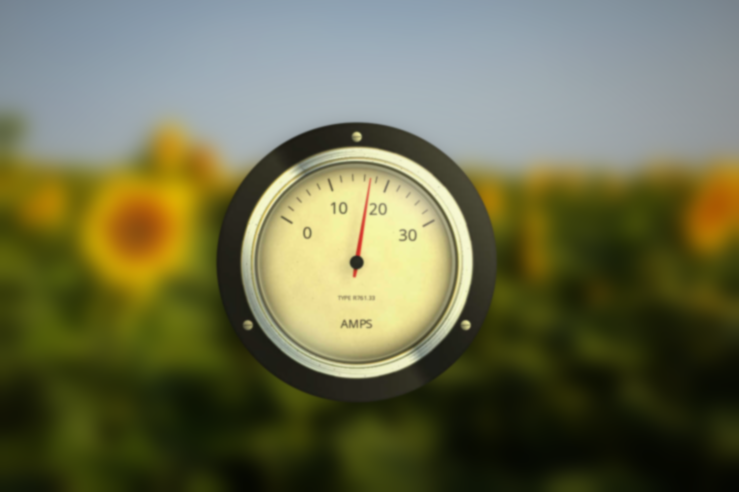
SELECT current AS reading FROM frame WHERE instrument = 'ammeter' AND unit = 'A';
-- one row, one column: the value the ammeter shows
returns 17 A
